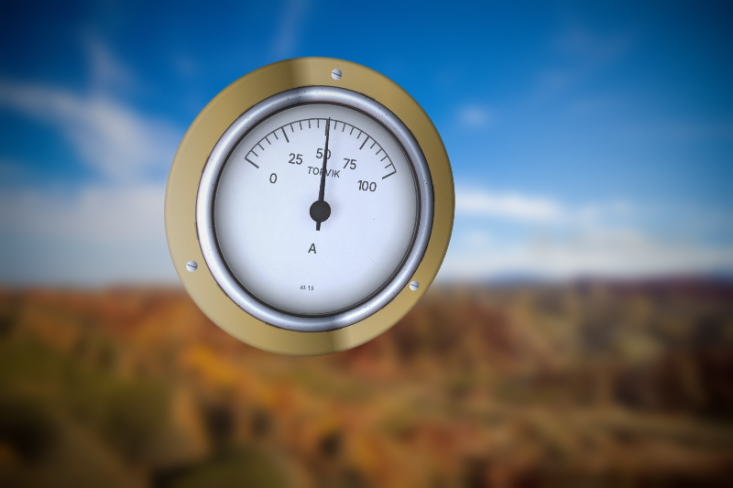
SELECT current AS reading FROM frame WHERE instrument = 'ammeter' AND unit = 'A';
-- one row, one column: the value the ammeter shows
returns 50 A
